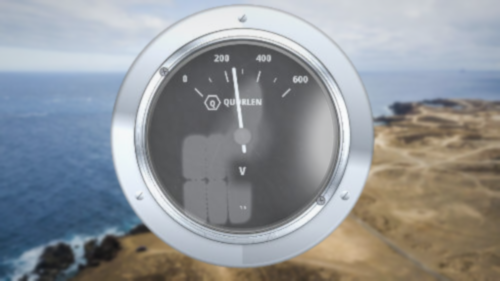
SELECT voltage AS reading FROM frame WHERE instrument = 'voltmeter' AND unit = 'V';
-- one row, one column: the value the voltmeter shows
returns 250 V
